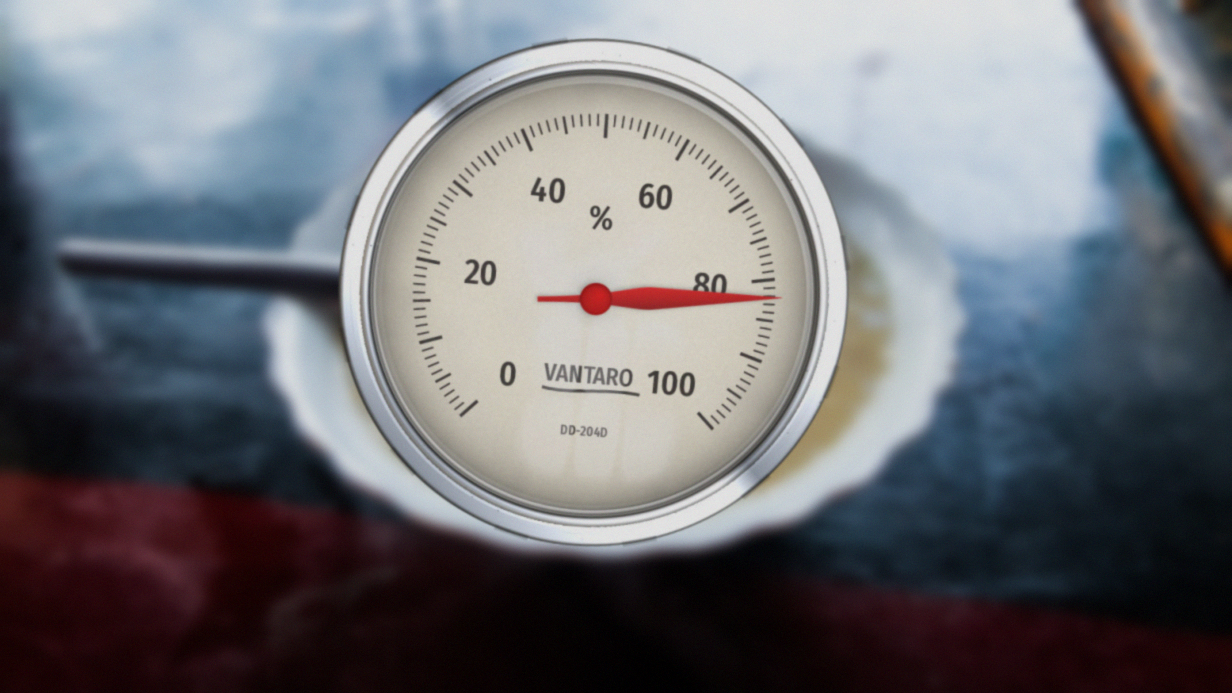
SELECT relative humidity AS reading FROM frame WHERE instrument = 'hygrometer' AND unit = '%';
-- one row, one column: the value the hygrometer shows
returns 82 %
